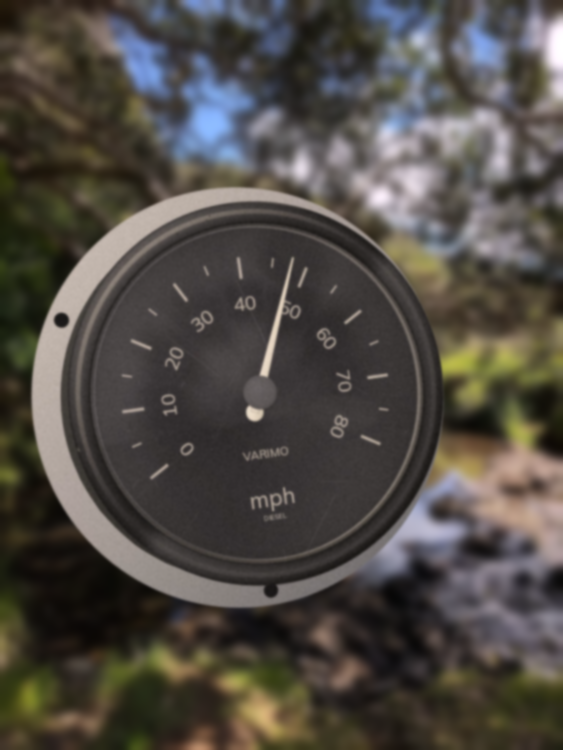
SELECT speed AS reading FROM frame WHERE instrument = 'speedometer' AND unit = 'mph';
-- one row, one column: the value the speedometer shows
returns 47.5 mph
